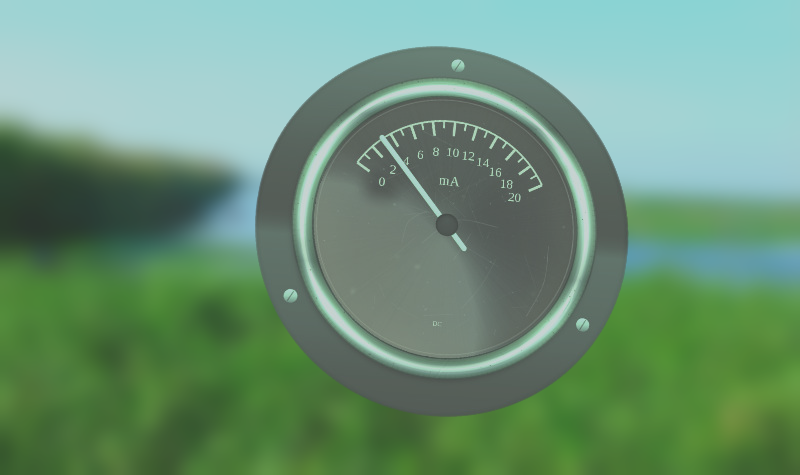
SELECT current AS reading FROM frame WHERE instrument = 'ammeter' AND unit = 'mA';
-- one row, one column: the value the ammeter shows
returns 3 mA
